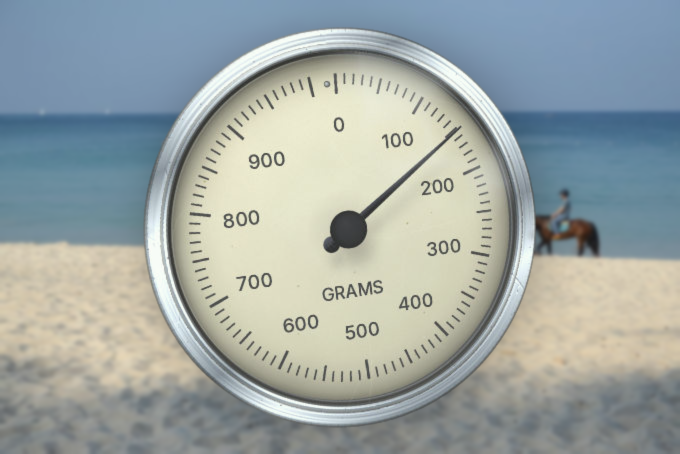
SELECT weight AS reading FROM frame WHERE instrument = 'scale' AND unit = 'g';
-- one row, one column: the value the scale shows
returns 150 g
